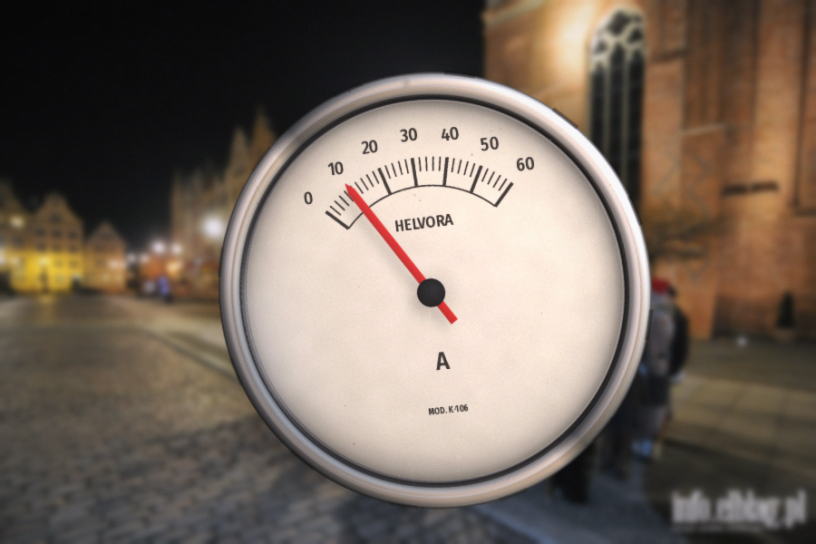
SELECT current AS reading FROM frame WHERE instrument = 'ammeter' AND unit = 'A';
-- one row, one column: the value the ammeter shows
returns 10 A
